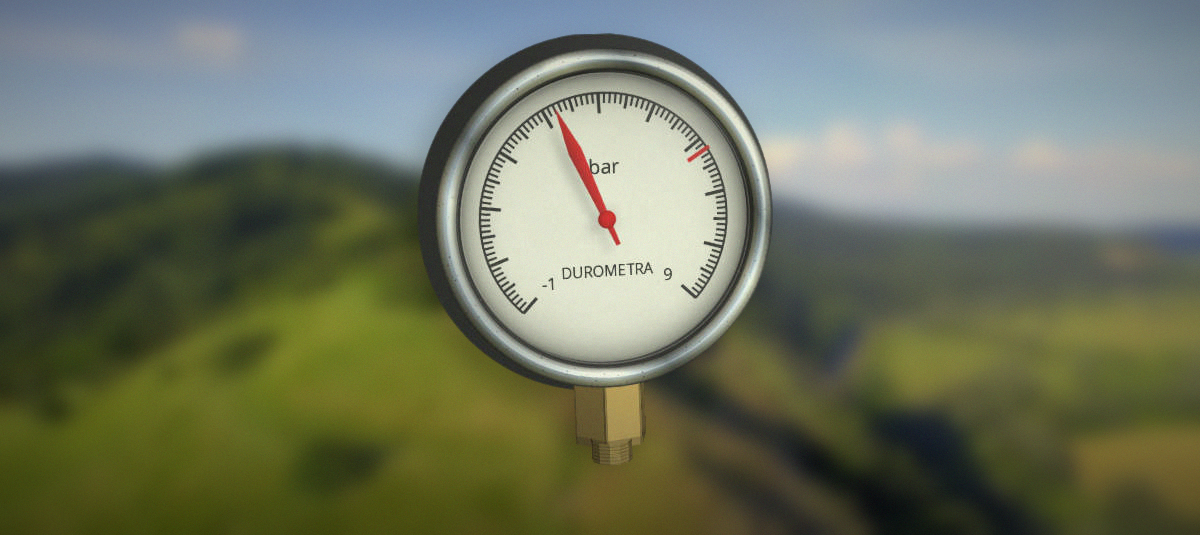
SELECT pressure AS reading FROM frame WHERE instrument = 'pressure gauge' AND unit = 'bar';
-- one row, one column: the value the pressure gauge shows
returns 3.2 bar
